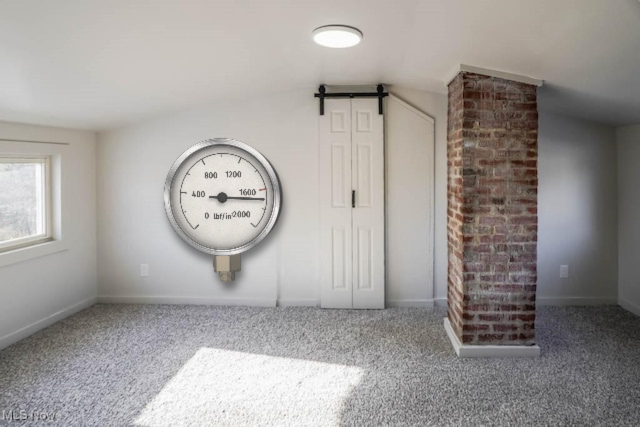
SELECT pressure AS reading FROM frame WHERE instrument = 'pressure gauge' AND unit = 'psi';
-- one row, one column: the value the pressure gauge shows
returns 1700 psi
